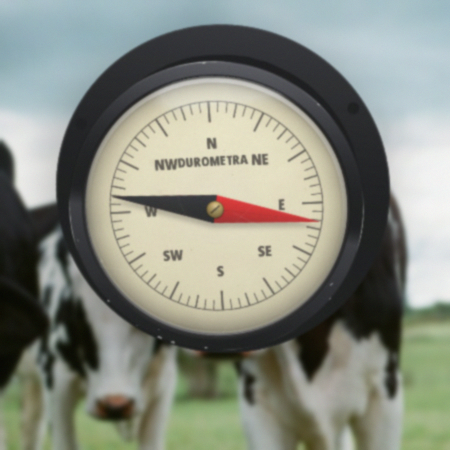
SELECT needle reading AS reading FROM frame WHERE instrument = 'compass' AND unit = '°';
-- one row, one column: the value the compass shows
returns 100 °
